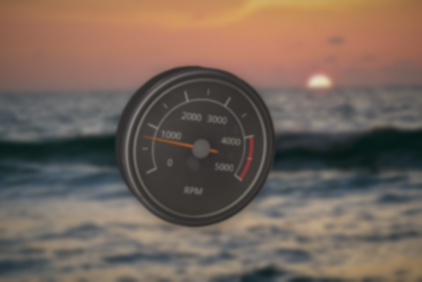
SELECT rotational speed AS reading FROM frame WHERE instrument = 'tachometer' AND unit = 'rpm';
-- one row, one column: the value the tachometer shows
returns 750 rpm
